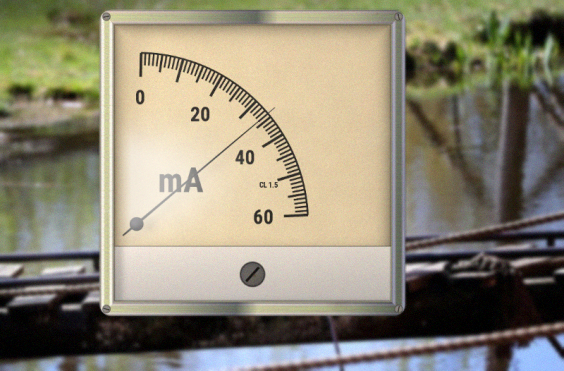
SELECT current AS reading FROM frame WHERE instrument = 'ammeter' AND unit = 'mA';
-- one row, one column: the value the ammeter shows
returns 34 mA
